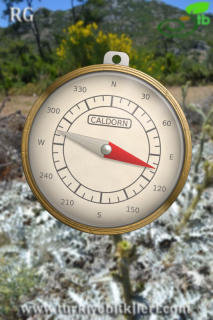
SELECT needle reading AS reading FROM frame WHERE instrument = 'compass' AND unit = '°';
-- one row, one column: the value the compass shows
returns 105 °
